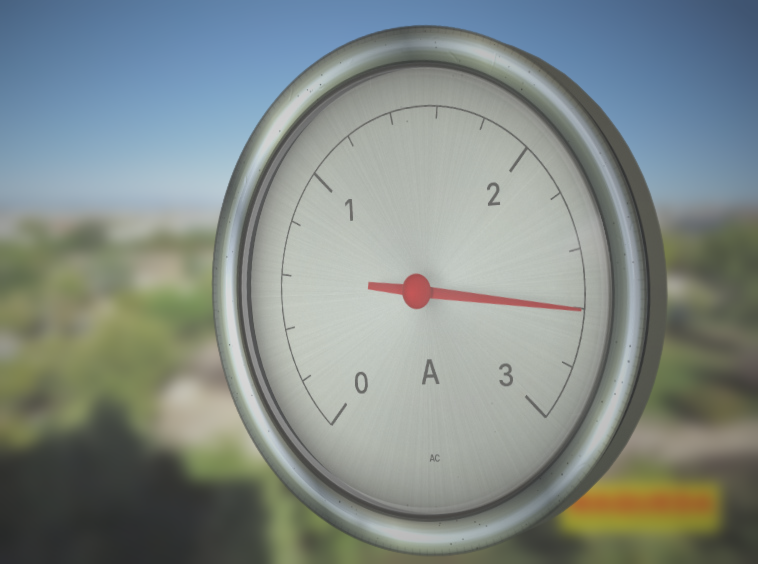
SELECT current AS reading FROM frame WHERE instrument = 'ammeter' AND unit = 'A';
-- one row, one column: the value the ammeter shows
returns 2.6 A
